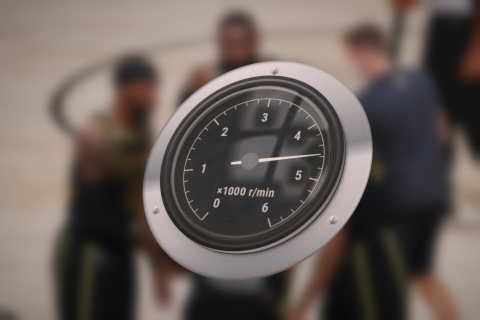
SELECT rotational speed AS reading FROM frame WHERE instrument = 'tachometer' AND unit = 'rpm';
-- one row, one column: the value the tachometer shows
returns 4600 rpm
